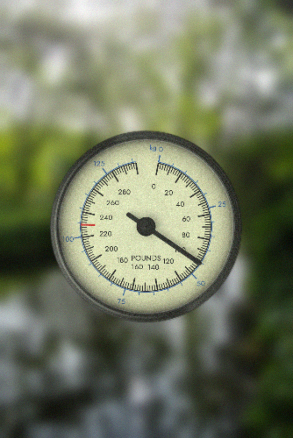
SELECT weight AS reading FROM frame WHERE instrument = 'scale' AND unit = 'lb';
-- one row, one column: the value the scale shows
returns 100 lb
